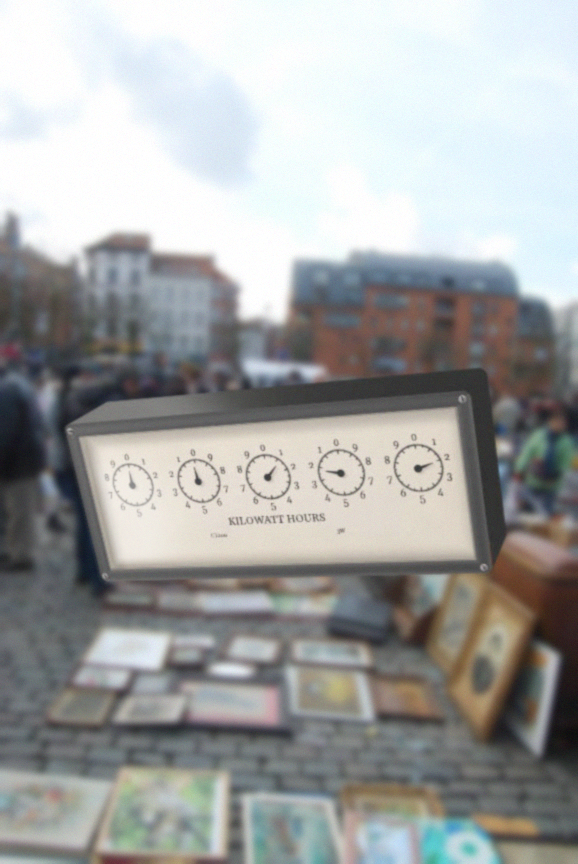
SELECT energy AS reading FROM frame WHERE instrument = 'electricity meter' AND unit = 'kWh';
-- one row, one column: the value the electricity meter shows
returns 122 kWh
